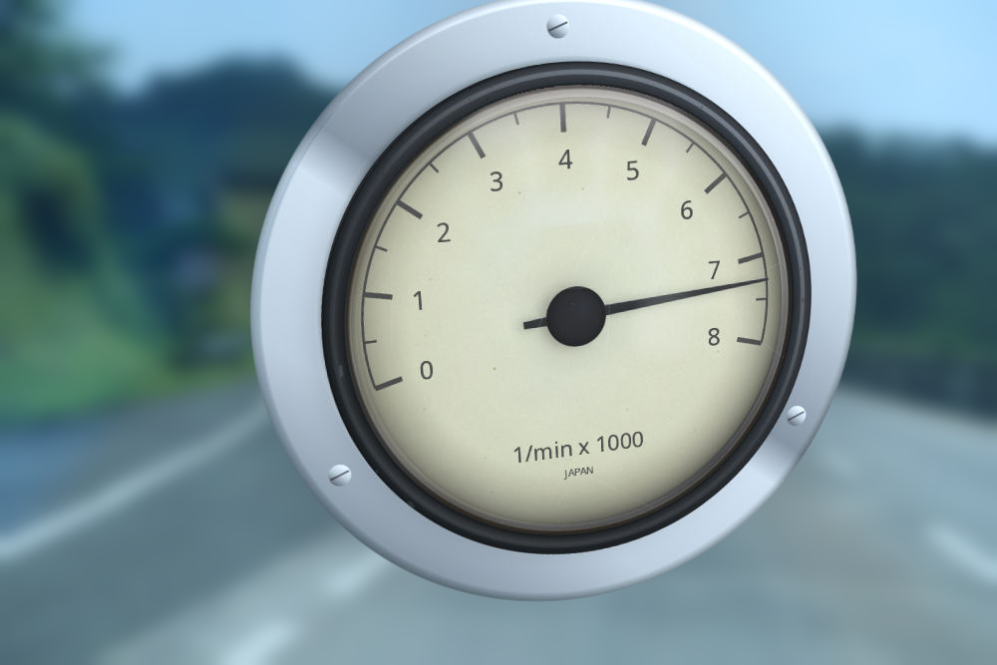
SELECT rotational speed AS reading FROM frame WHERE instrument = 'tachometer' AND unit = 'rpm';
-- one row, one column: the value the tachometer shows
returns 7250 rpm
